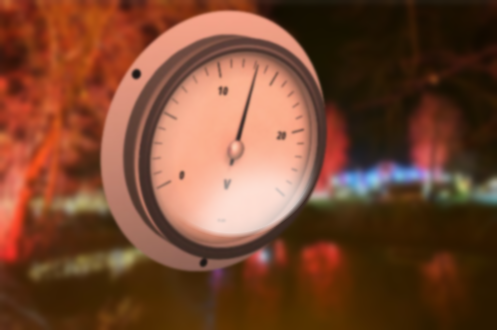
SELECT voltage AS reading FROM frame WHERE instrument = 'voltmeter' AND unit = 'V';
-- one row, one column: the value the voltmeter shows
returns 13 V
